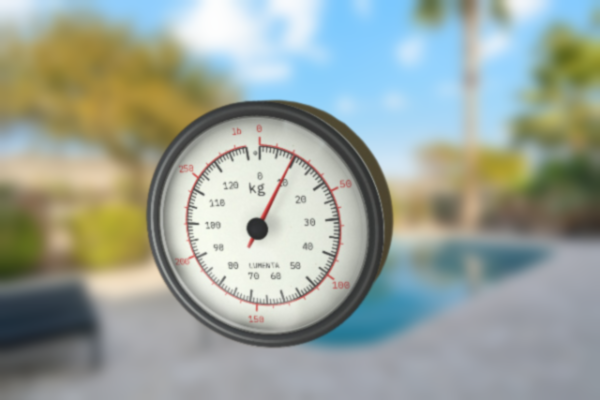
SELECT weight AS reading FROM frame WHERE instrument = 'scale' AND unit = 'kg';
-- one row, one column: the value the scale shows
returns 10 kg
